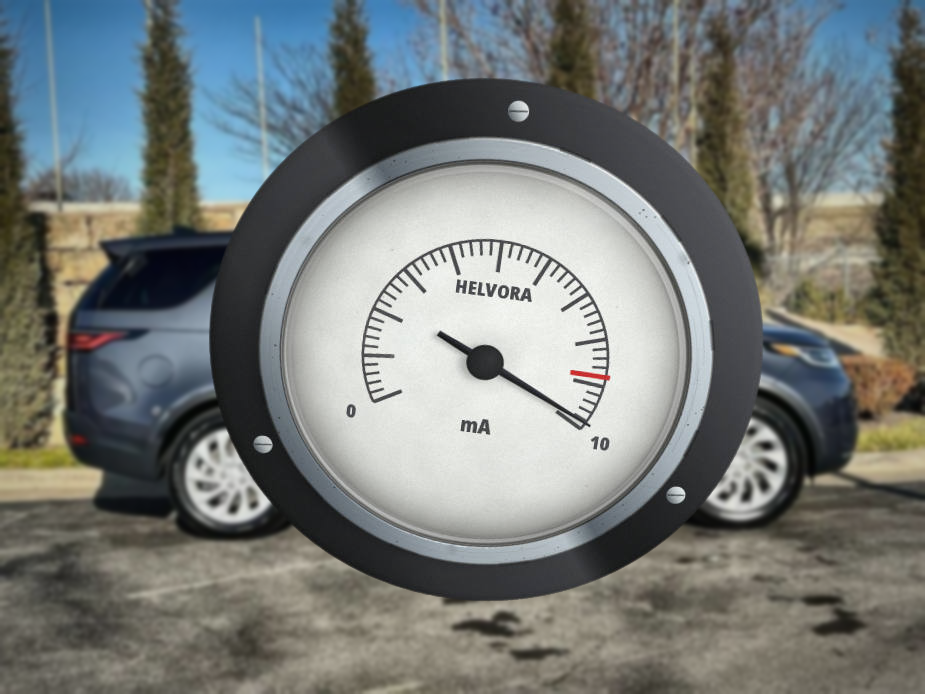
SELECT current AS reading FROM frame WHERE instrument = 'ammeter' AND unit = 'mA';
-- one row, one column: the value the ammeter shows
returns 9.8 mA
